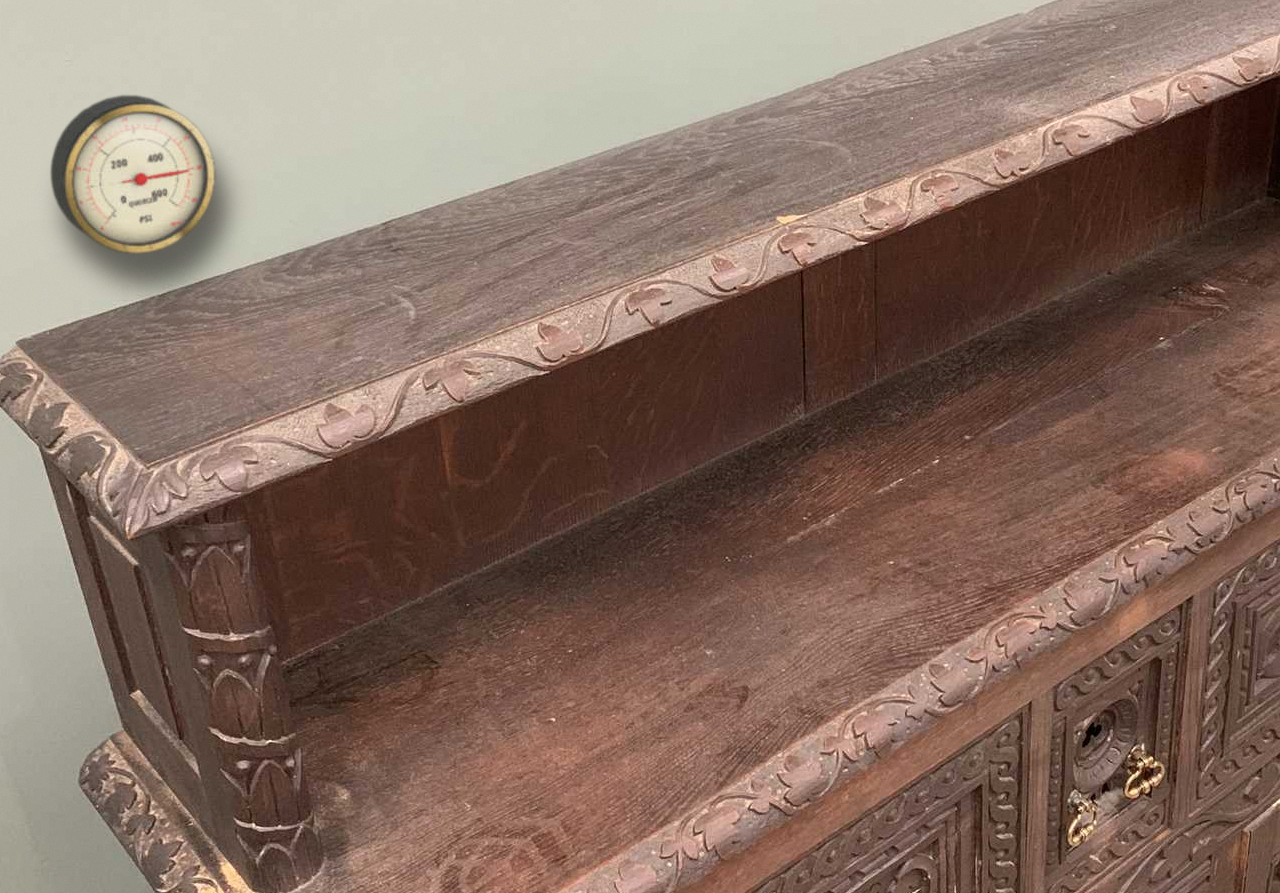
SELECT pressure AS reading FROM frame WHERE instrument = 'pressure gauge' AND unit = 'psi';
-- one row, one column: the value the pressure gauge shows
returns 500 psi
